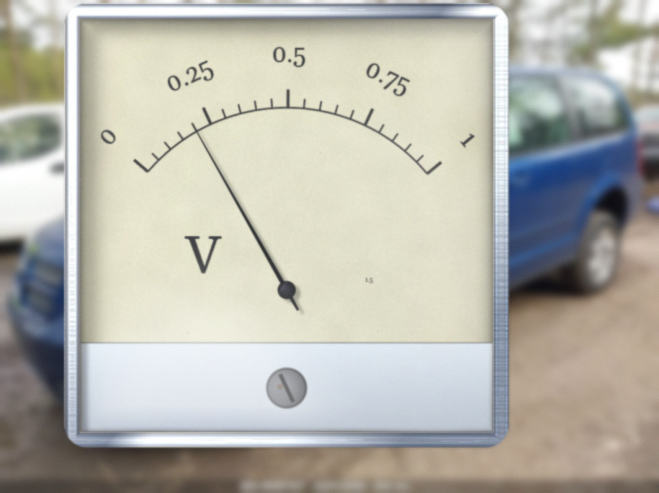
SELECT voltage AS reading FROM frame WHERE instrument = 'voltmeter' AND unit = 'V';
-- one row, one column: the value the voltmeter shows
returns 0.2 V
